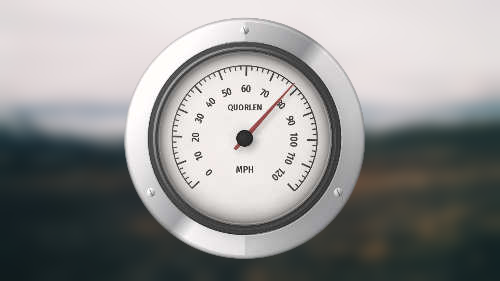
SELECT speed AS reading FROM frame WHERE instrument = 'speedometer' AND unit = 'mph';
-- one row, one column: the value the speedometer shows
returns 78 mph
